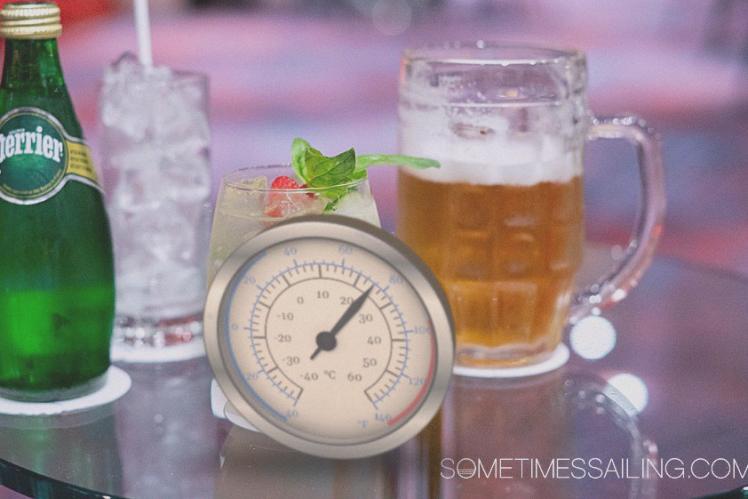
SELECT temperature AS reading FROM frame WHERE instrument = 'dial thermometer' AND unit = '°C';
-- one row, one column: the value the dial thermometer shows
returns 24 °C
